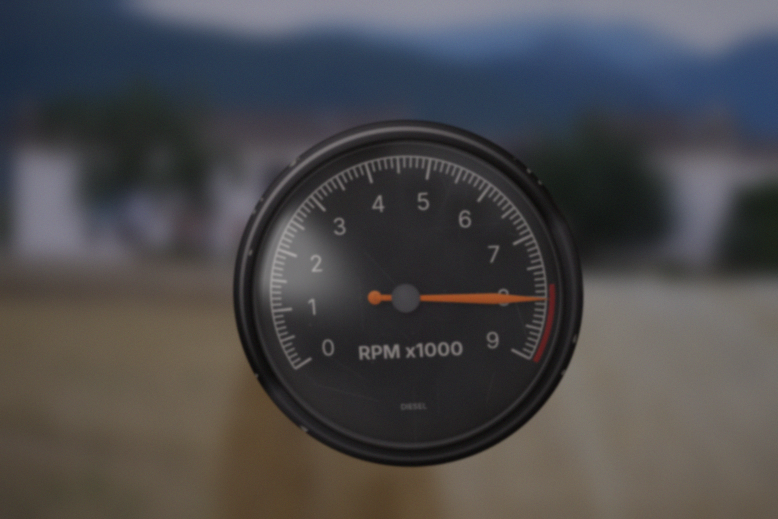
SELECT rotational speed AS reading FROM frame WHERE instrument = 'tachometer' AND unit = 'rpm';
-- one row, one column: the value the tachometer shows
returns 8000 rpm
